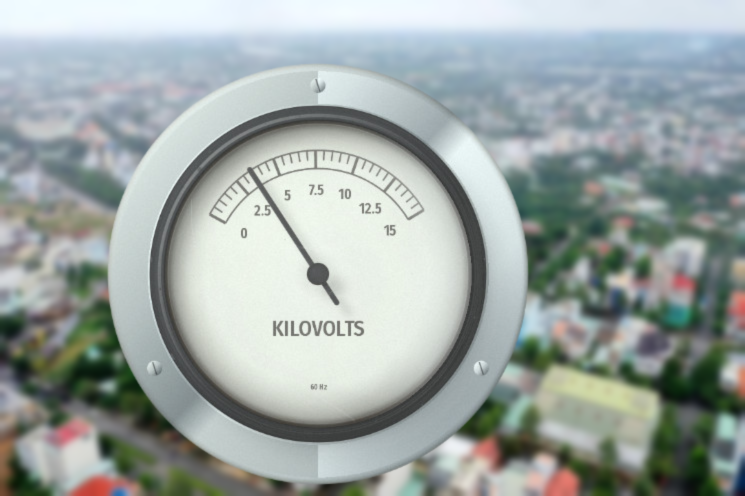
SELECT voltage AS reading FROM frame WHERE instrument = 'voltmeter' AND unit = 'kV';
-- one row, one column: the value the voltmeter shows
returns 3.5 kV
